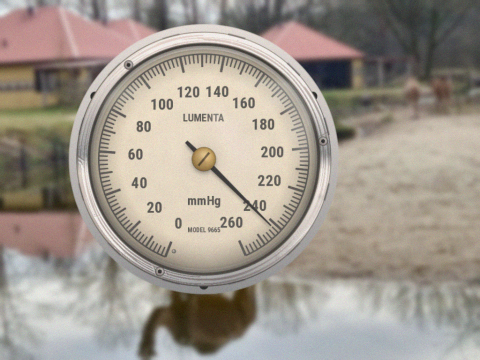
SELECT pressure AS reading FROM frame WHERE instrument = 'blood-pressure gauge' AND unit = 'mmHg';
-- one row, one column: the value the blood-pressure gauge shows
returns 242 mmHg
